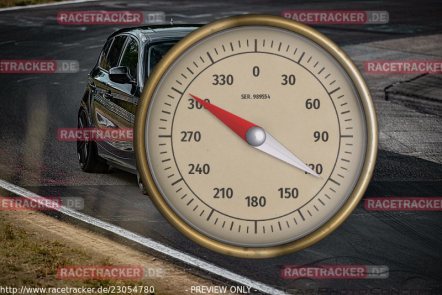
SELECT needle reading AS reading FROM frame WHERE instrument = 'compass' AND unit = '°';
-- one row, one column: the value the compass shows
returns 302.5 °
